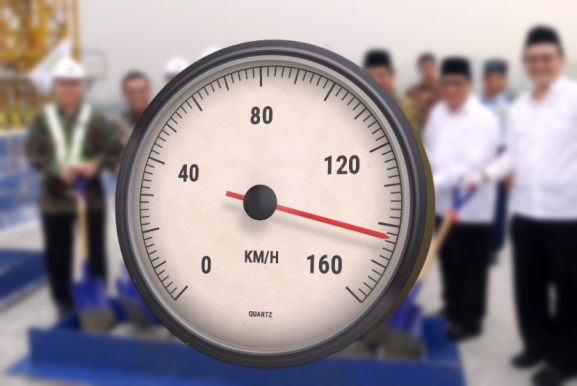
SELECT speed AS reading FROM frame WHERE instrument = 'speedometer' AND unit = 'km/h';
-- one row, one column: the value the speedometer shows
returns 143 km/h
